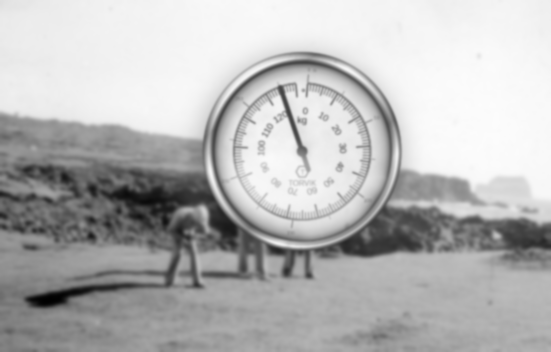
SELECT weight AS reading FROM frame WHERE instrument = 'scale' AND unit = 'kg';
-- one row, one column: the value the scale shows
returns 125 kg
